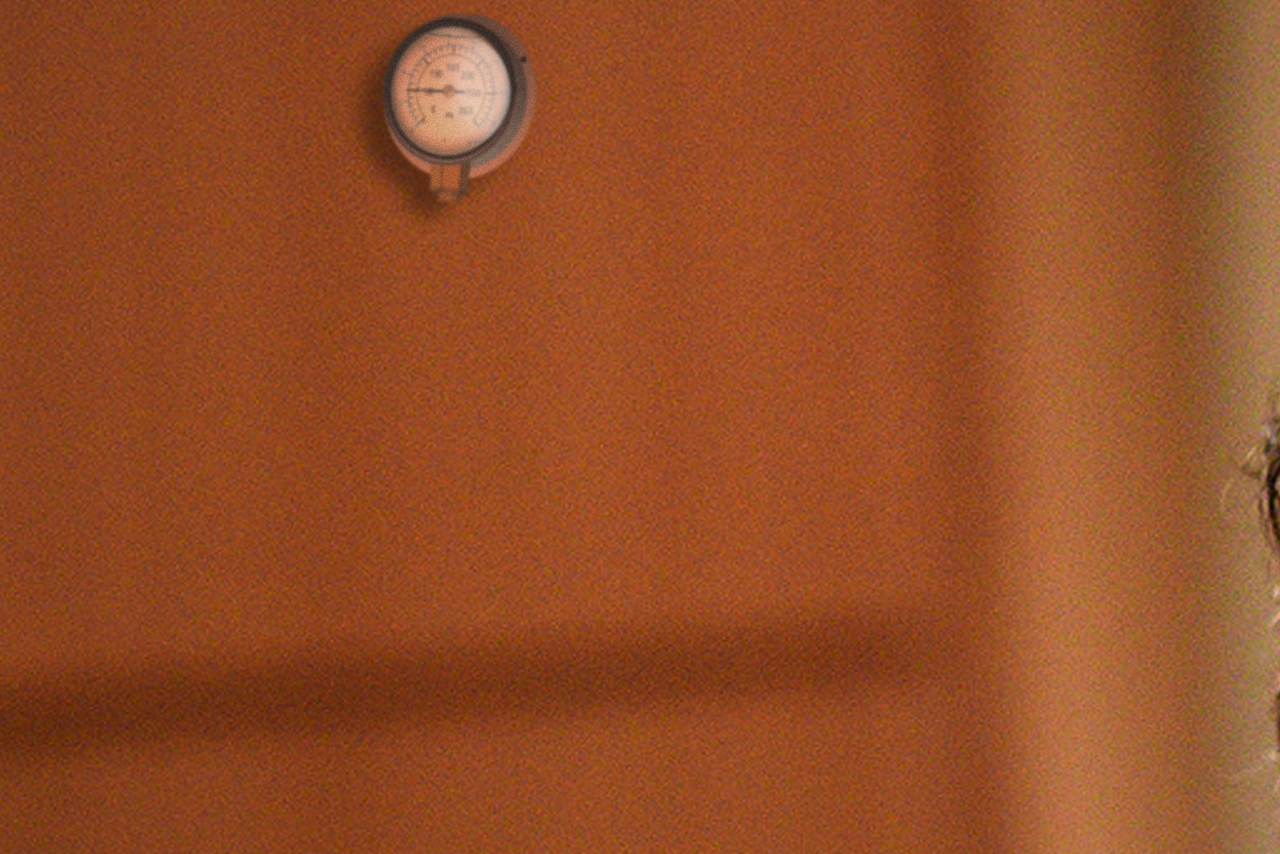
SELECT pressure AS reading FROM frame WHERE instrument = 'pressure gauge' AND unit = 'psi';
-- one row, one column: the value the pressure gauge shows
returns 50 psi
